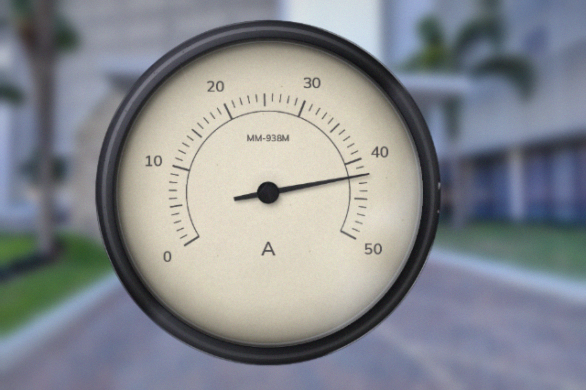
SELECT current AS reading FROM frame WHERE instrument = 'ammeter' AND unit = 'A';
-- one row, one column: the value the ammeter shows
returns 42 A
